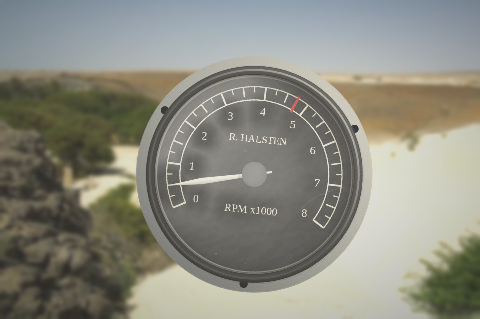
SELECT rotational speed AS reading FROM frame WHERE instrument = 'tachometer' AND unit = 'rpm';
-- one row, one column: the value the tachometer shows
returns 500 rpm
